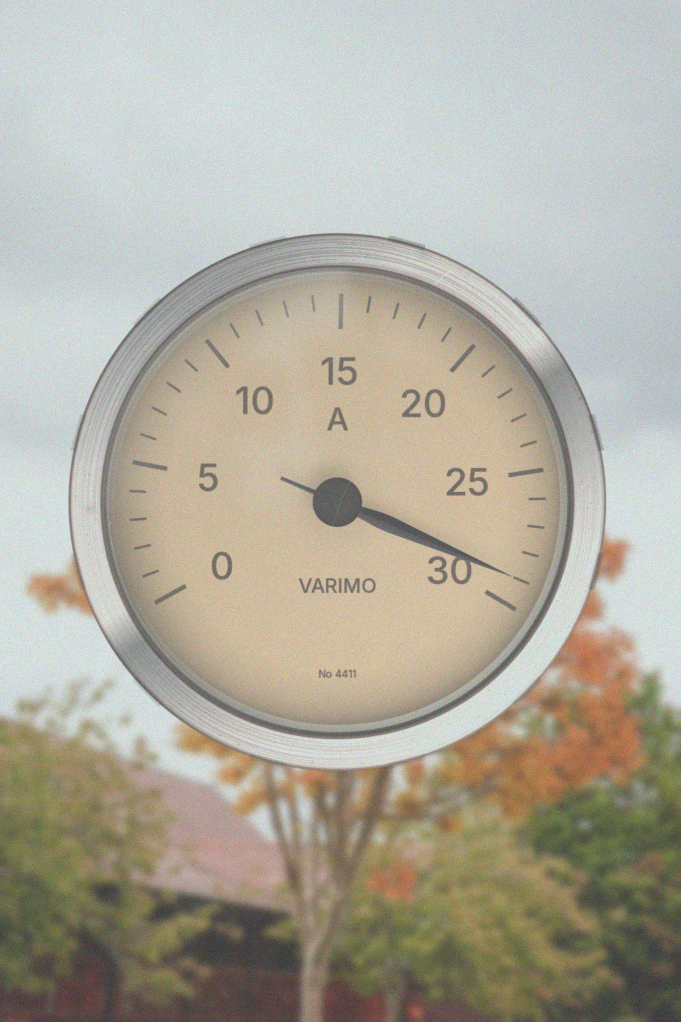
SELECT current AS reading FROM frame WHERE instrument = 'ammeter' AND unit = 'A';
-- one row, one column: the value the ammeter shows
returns 29 A
